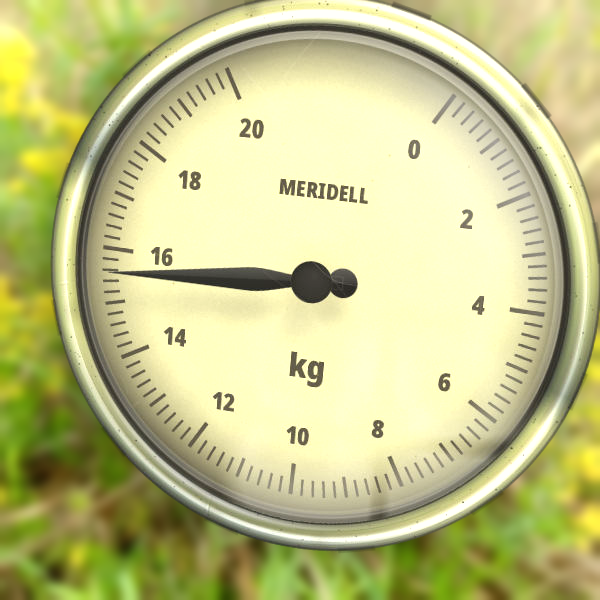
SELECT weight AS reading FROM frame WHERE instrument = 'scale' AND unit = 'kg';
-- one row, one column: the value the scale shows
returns 15.6 kg
